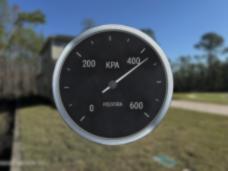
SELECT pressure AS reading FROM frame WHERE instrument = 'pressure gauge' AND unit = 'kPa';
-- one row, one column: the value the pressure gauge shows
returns 425 kPa
